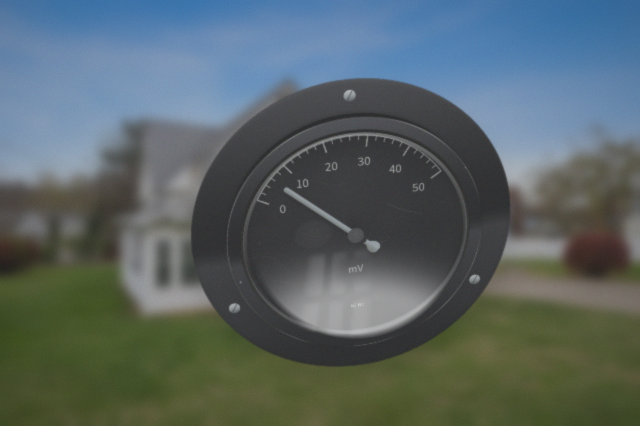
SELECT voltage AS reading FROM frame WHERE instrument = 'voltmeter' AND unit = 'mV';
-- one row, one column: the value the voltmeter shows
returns 6 mV
